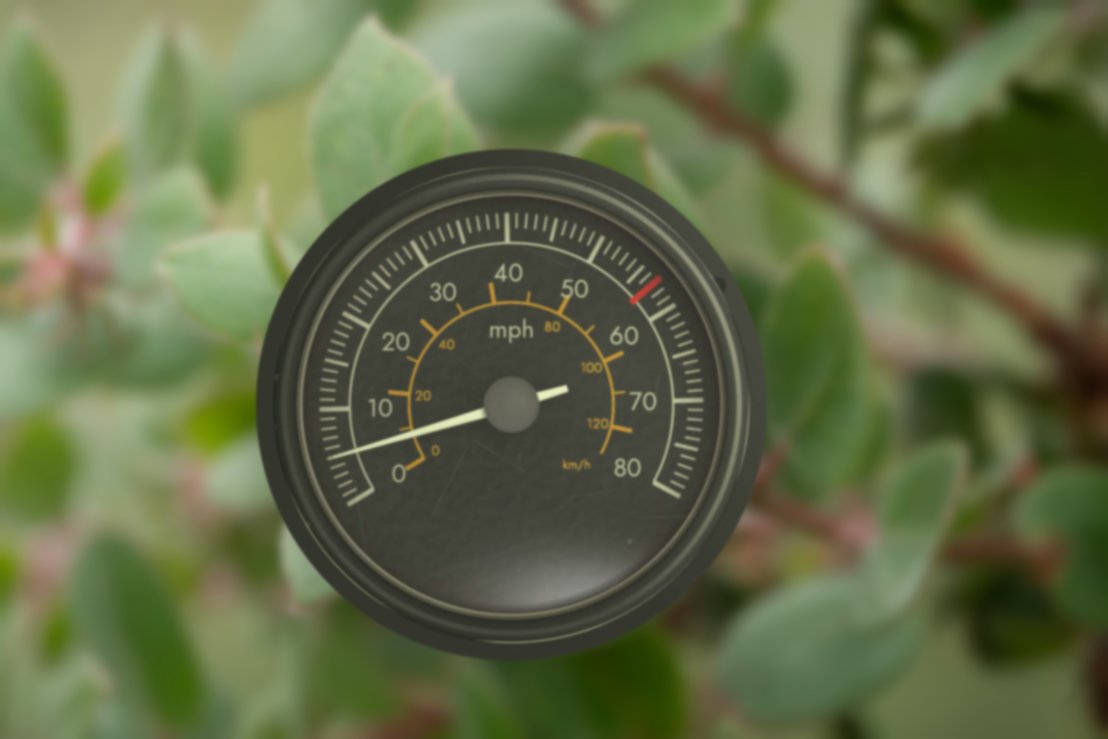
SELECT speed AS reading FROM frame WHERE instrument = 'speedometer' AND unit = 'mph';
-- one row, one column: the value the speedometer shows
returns 5 mph
